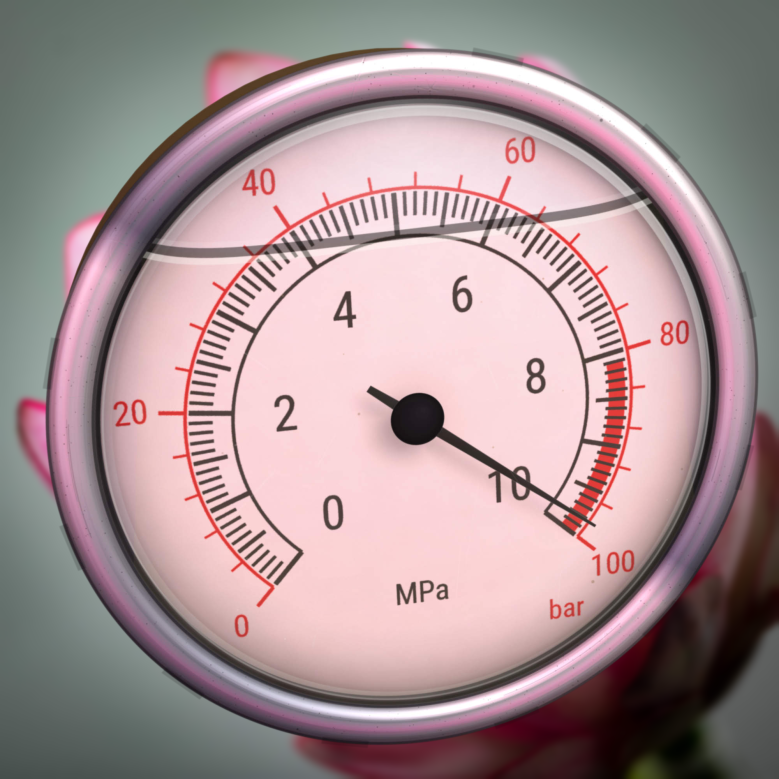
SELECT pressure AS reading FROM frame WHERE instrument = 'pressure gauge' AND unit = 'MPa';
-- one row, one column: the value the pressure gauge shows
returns 9.8 MPa
